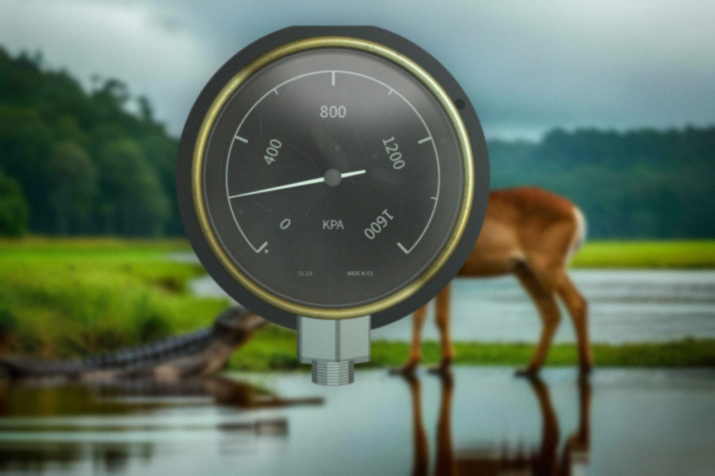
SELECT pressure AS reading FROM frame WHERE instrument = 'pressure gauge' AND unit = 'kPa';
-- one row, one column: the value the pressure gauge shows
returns 200 kPa
